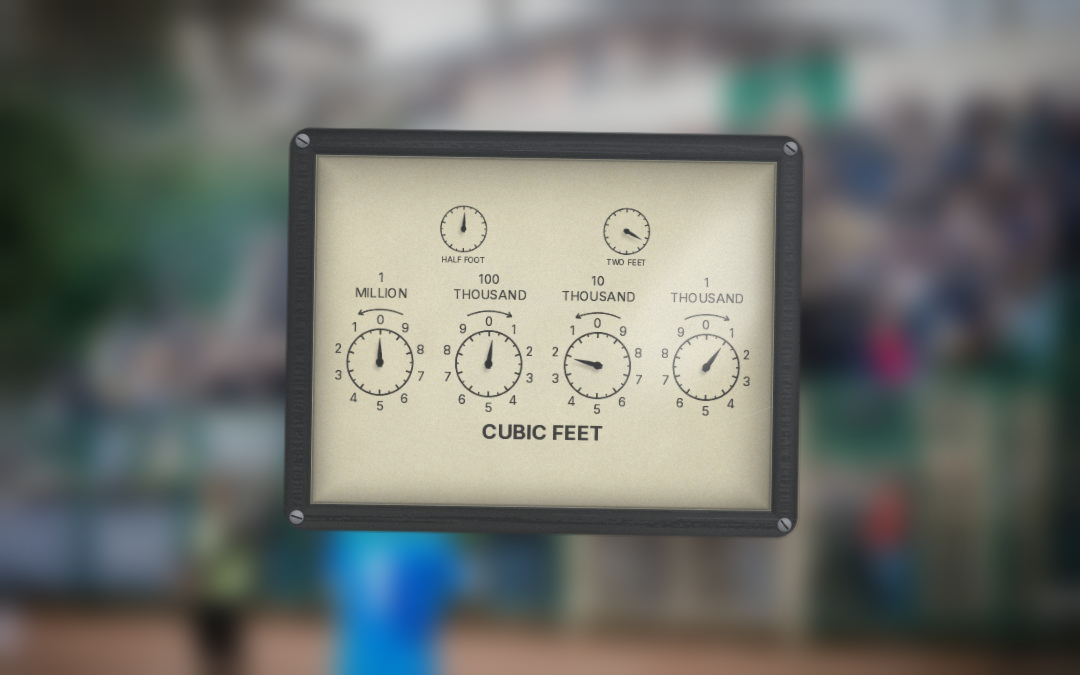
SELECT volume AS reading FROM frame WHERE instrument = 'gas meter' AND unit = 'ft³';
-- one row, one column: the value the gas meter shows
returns 2100 ft³
